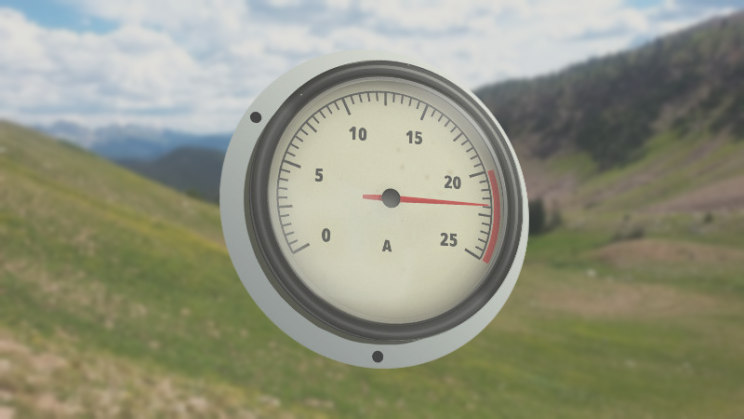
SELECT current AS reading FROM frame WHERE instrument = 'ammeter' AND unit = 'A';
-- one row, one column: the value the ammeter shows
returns 22 A
